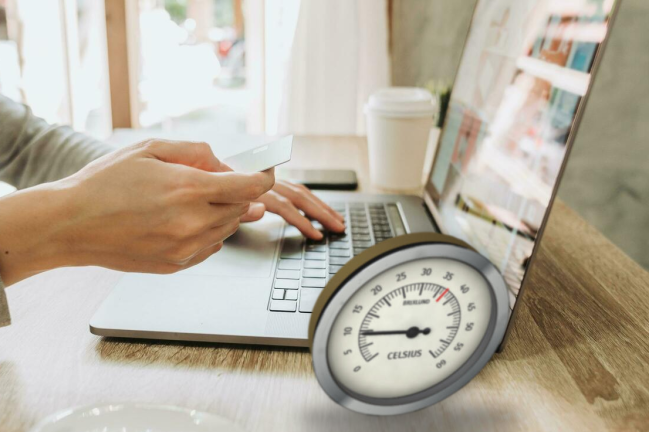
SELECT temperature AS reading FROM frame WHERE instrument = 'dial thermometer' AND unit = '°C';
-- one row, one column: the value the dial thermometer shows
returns 10 °C
